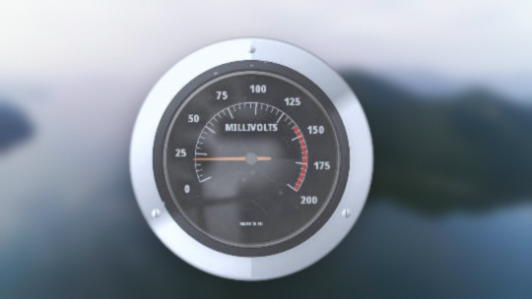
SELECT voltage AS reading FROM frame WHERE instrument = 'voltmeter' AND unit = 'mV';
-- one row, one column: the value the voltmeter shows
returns 20 mV
